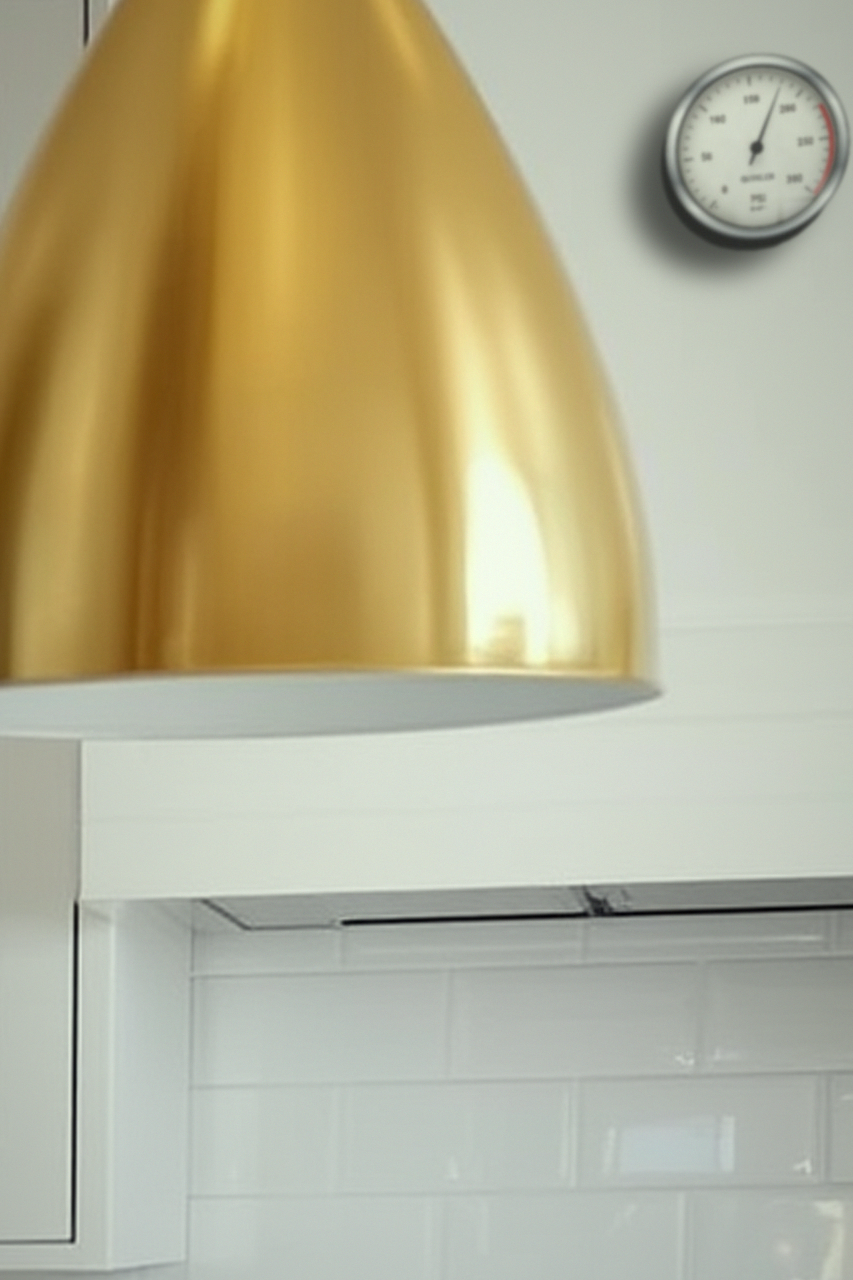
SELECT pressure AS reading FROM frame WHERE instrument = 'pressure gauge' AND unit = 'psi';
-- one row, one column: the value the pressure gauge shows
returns 180 psi
